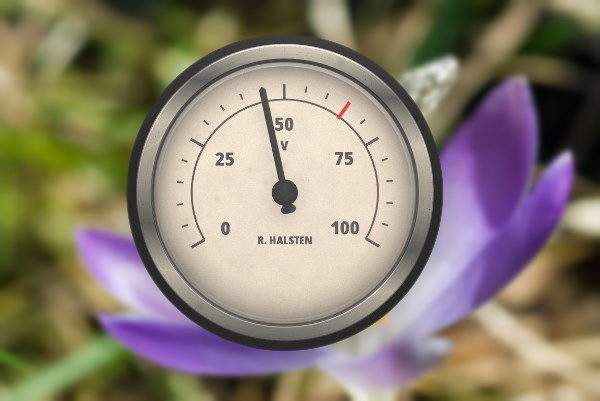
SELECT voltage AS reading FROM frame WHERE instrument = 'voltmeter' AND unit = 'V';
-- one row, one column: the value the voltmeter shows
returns 45 V
